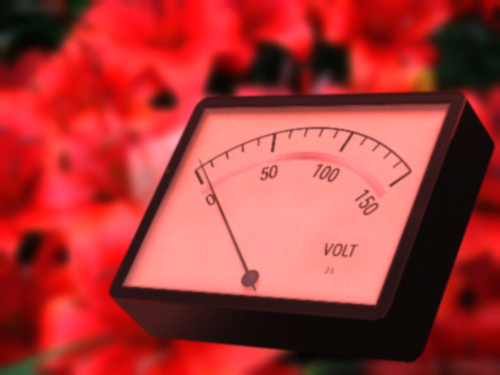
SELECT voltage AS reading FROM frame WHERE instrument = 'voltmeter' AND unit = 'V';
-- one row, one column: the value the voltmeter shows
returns 5 V
